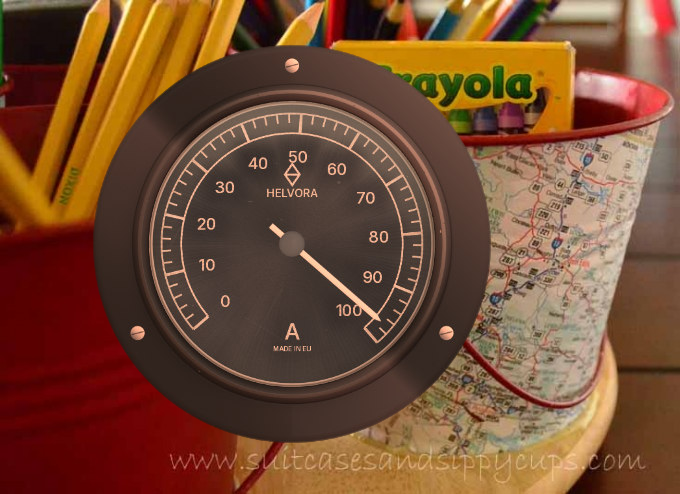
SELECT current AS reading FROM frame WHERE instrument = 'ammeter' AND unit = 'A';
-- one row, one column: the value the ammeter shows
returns 97 A
